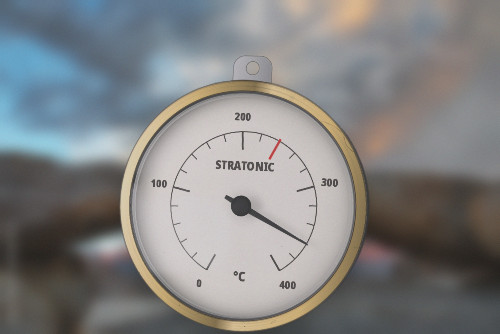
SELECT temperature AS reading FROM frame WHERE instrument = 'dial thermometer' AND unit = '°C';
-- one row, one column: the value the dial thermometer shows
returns 360 °C
